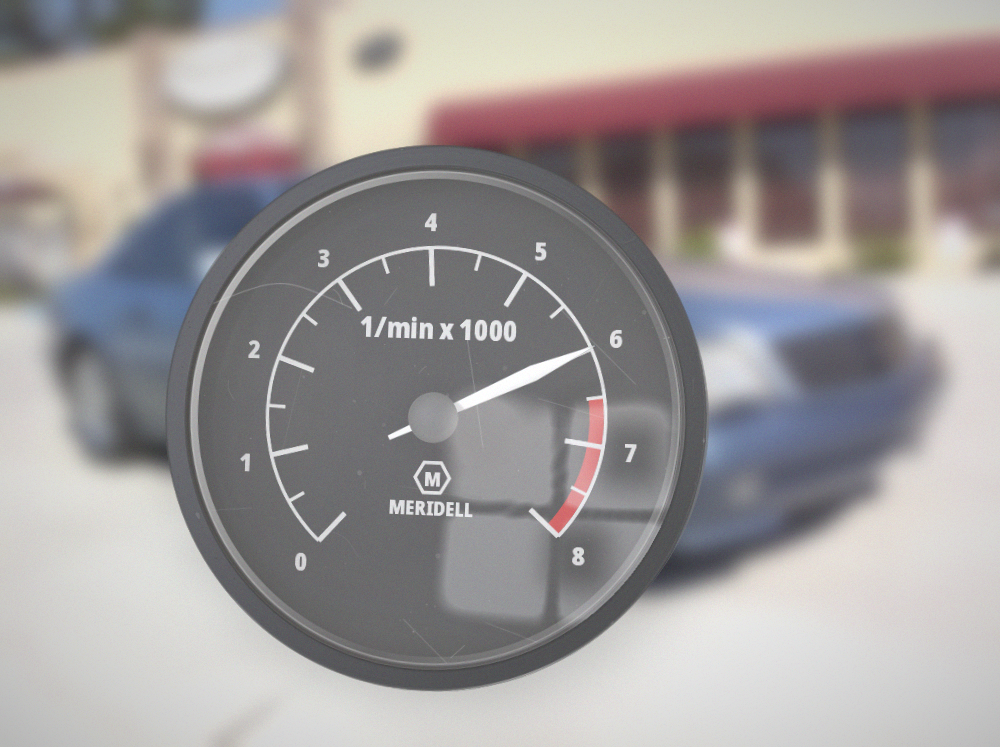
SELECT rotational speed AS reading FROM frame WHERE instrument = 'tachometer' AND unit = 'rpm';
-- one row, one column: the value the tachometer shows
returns 6000 rpm
